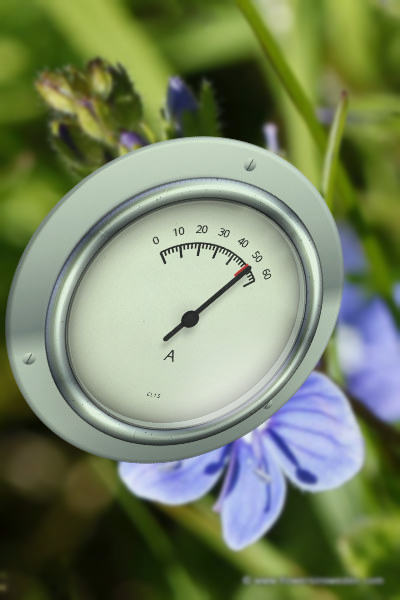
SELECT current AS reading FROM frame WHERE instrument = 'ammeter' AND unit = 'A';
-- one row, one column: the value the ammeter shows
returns 50 A
